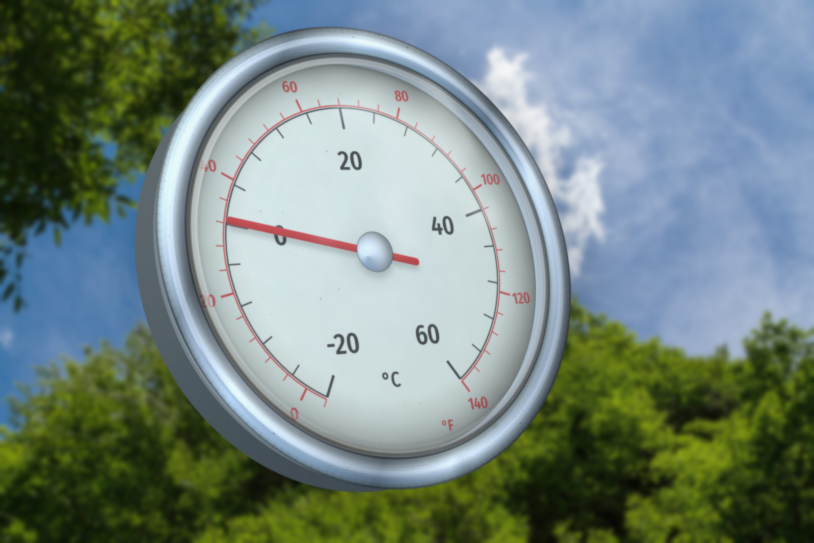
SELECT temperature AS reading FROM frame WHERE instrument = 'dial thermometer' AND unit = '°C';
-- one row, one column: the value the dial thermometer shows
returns 0 °C
